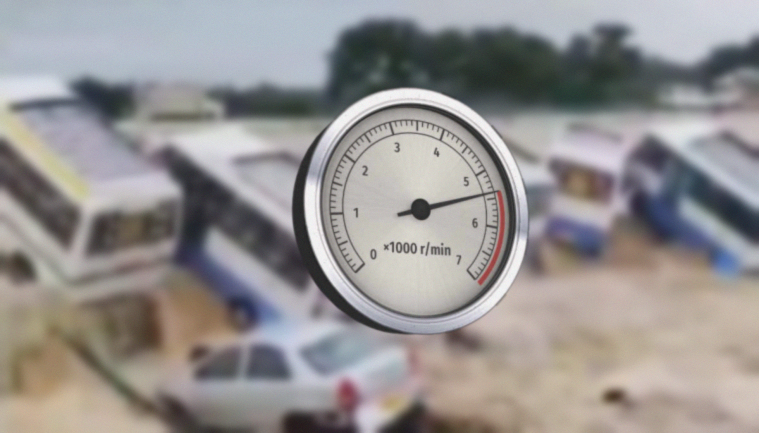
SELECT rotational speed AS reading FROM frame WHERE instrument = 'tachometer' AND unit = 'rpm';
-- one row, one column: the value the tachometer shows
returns 5400 rpm
